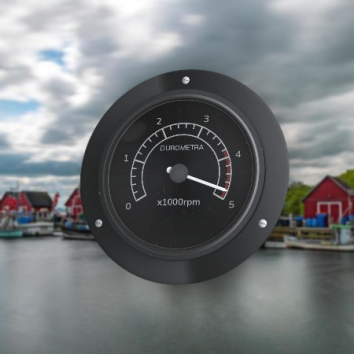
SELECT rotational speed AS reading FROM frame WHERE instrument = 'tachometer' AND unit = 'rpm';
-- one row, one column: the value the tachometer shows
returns 4800 rpm
